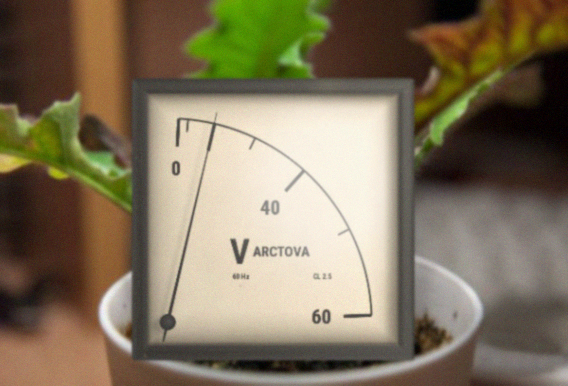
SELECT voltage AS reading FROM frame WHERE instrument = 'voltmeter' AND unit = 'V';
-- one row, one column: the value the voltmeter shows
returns 20 V
